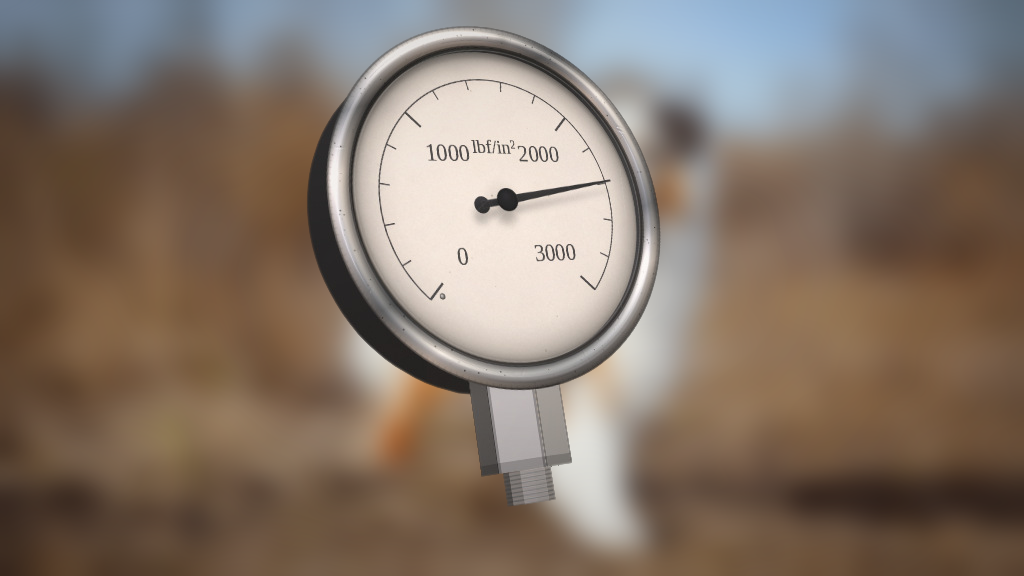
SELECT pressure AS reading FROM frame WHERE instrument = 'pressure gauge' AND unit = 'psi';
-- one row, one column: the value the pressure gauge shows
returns 2400 psi
